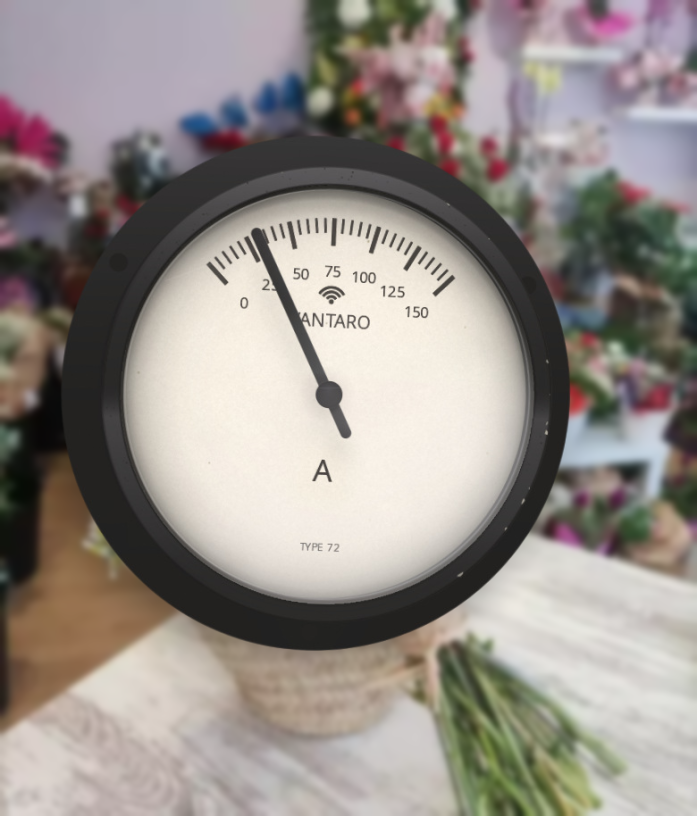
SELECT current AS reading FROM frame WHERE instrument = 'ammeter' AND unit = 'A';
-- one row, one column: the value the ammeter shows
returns 30 A
